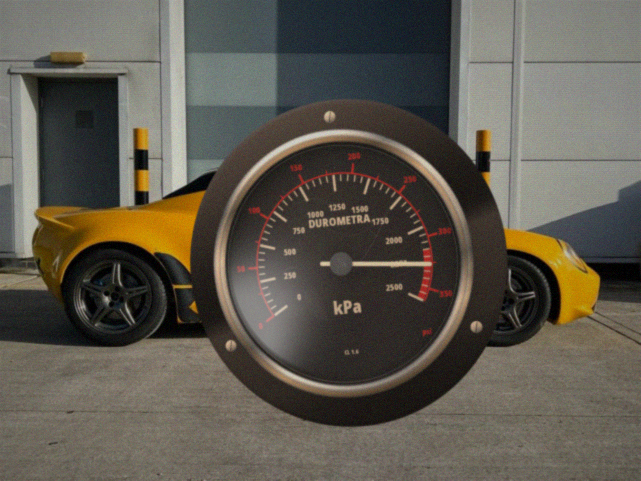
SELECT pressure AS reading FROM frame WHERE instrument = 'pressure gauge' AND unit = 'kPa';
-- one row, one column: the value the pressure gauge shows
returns 2250 kPa
